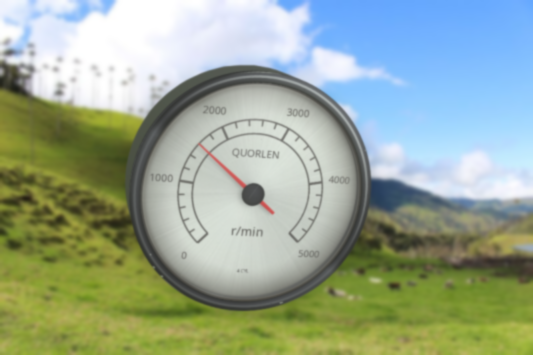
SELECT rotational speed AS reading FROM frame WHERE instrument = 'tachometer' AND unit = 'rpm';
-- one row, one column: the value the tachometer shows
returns 1600 rpm
